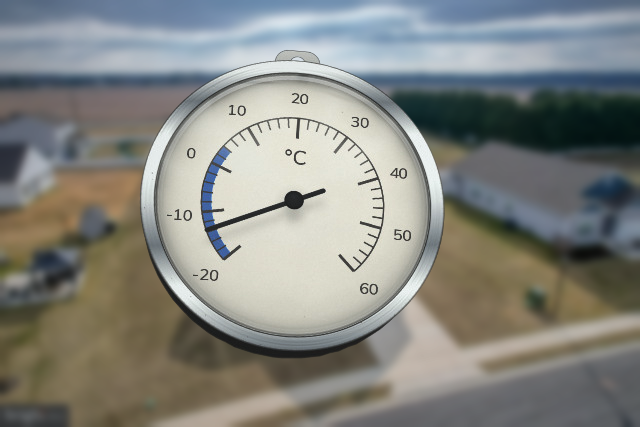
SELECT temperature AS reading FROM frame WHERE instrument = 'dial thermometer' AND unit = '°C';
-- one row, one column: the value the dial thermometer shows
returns -14 °C
